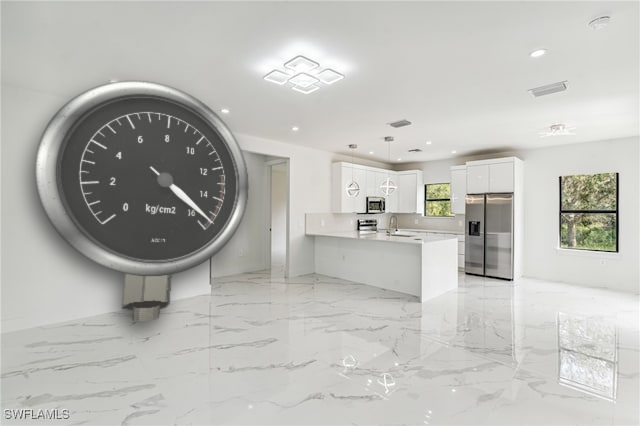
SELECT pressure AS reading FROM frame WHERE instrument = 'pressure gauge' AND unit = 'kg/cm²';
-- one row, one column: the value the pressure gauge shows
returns 15.5 kg/cm²
